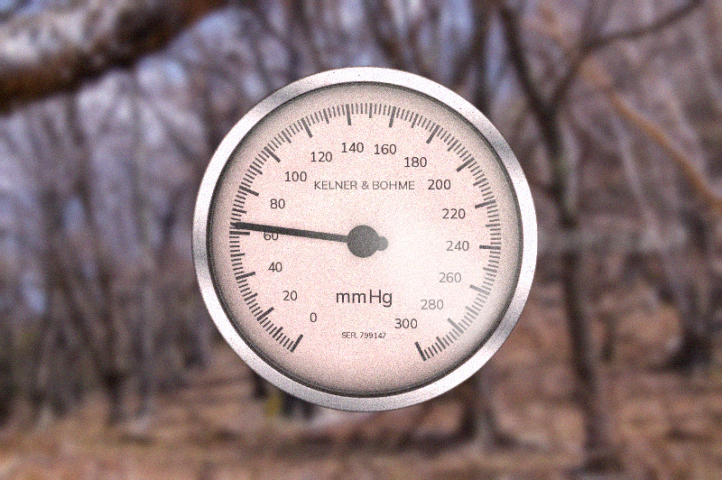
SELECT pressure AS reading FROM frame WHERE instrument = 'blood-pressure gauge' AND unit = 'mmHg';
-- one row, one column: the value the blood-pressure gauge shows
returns 64 mmHg
